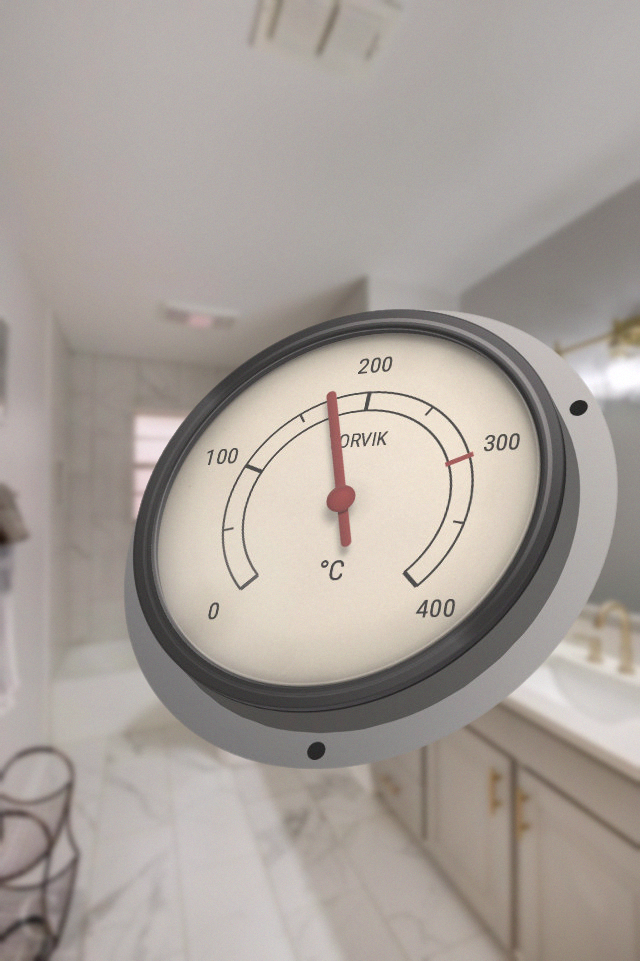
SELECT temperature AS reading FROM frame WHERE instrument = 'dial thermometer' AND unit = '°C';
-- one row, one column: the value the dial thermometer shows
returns 175 °C
